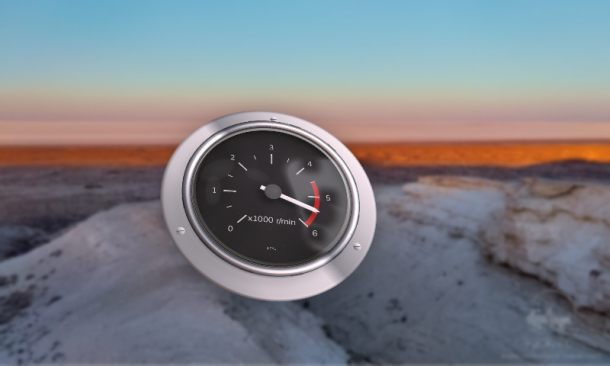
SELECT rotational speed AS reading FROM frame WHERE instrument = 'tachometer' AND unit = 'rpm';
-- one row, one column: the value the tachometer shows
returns 5500 rpm
